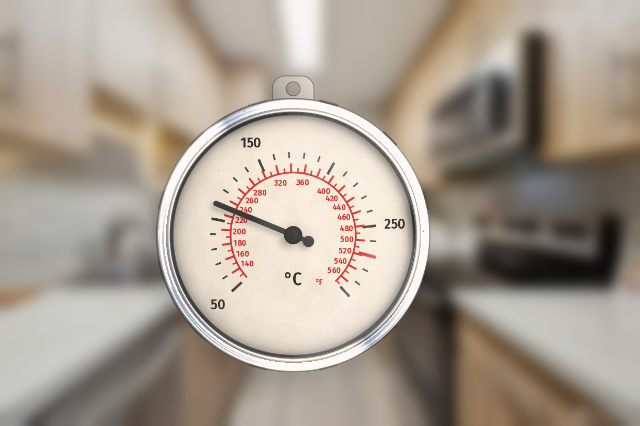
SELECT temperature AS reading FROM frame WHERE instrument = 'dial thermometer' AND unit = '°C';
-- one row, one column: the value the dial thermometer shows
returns 110 °C
